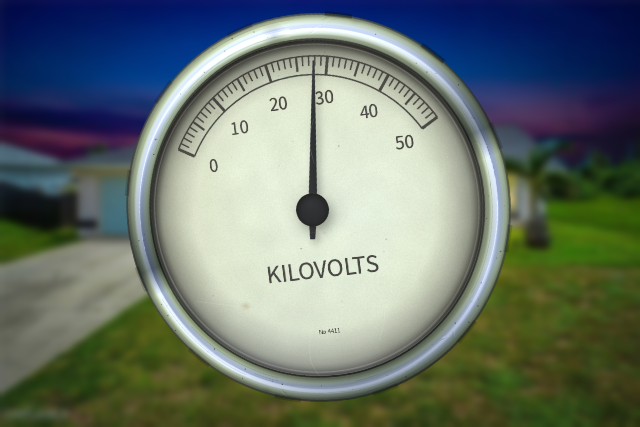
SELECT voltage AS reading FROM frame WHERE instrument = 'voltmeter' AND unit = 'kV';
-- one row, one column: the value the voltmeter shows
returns 28 kV
